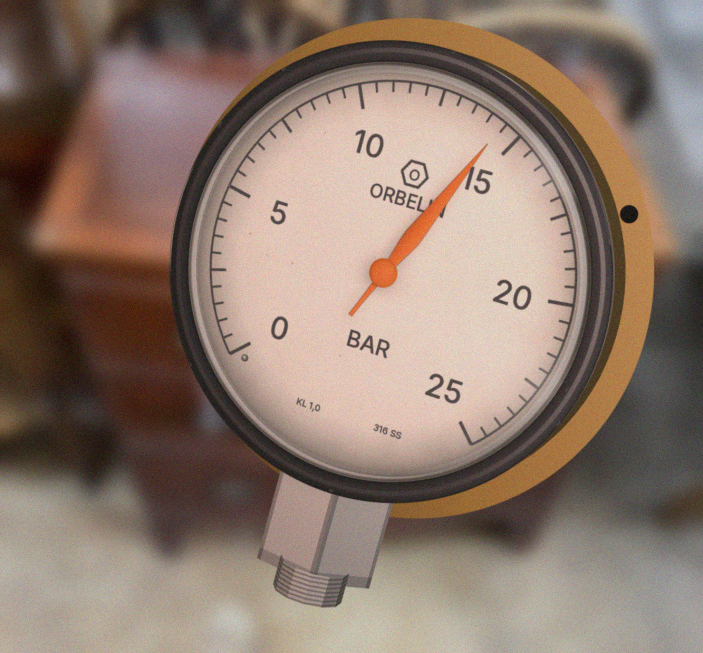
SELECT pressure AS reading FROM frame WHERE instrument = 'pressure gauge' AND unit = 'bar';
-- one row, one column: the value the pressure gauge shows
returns 14.5 bar
